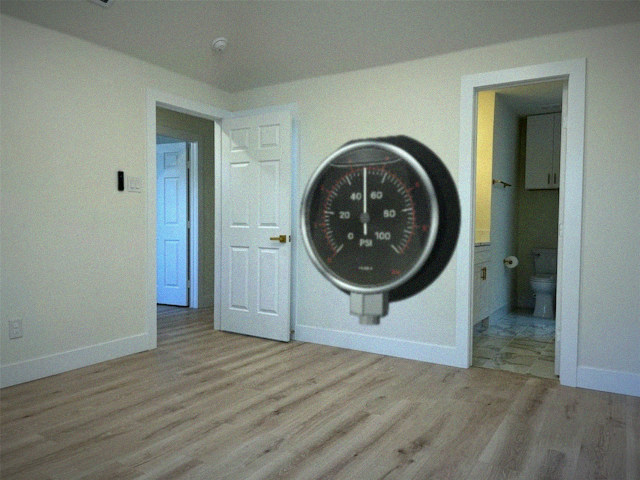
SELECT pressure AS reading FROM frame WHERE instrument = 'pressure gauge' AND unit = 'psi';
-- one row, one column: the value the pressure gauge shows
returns 50 psi
